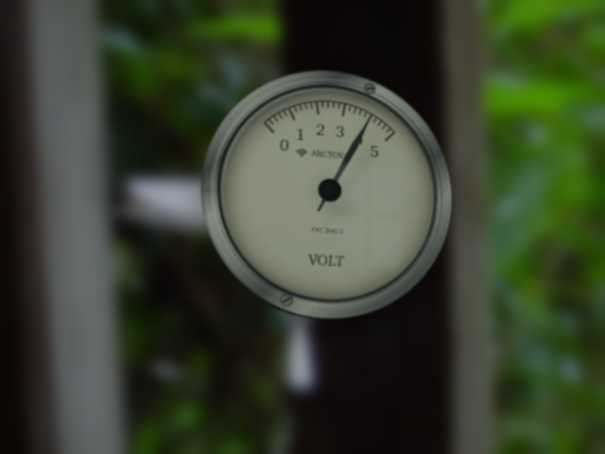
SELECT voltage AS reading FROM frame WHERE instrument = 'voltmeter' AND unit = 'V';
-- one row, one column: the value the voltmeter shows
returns 4 V
